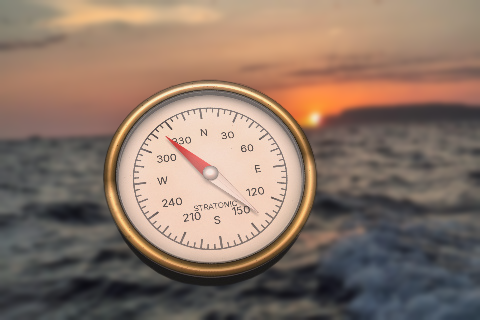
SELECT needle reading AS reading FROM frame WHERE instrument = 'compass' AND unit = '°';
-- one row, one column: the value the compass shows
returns 320 °
